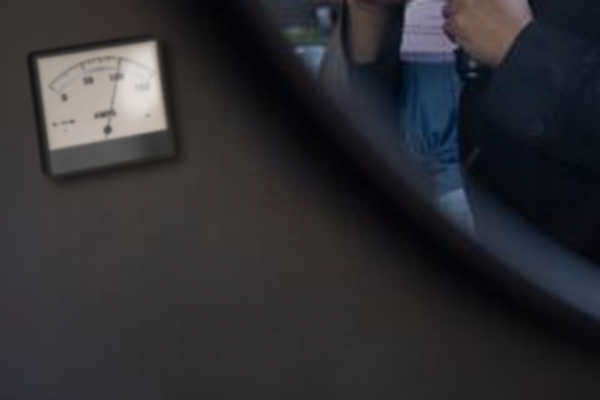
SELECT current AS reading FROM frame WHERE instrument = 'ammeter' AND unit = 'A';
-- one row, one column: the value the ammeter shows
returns 100 A
